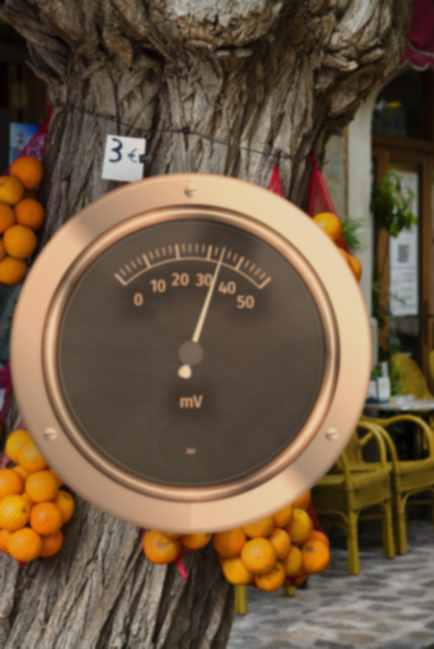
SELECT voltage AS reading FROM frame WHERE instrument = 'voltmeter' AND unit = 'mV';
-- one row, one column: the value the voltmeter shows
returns 34 mV
